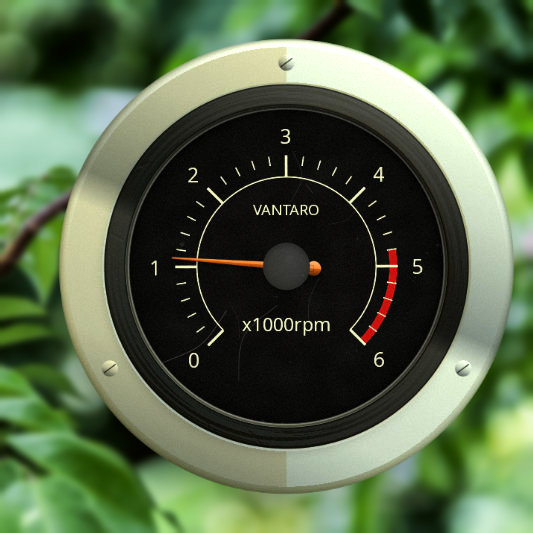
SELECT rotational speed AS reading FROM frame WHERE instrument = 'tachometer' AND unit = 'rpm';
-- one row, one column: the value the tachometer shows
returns 1100 rpm
